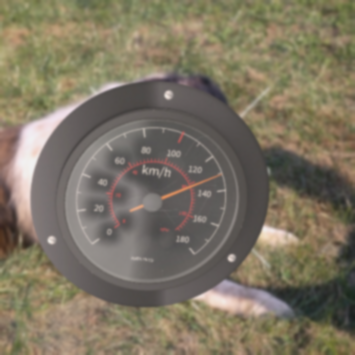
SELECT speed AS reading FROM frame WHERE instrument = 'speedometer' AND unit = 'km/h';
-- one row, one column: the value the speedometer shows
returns 130 km/h
